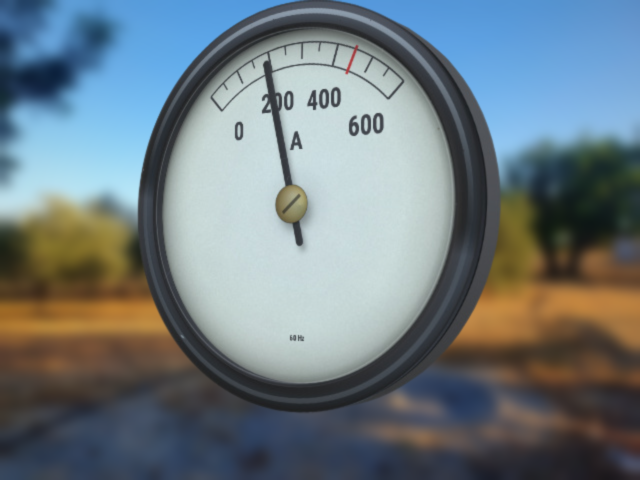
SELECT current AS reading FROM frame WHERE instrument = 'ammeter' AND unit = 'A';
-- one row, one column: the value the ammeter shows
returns 200 A
